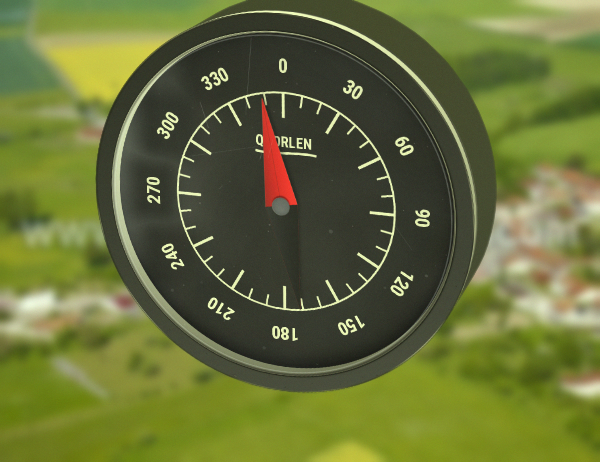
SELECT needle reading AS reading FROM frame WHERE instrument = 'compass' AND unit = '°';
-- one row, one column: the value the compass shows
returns 350 °
